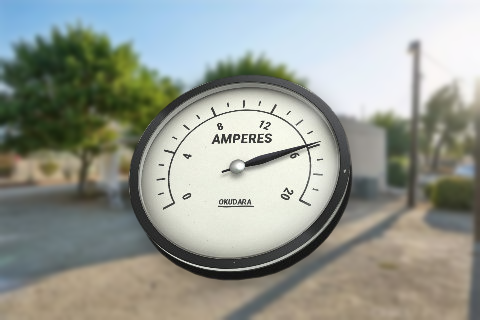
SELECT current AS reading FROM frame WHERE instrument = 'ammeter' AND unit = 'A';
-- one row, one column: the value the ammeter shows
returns 16 A
